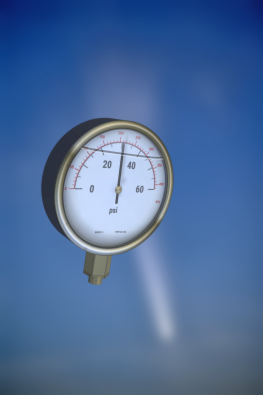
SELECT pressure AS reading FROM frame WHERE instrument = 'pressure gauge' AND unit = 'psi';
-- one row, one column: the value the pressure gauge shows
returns 30 psi
